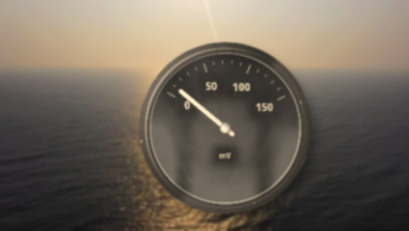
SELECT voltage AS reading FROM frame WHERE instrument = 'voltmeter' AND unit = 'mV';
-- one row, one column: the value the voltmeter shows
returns 10 mV
